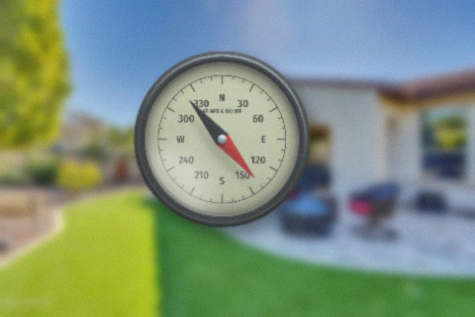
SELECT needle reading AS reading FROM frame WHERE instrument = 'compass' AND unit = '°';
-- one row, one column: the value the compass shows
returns 140 °
